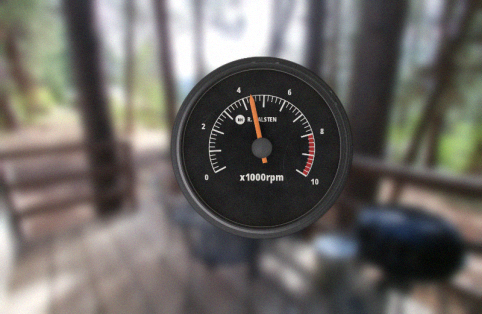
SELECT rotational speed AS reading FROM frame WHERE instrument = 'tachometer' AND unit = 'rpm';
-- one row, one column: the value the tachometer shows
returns 4400 rpm
